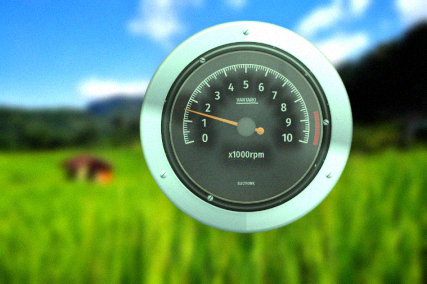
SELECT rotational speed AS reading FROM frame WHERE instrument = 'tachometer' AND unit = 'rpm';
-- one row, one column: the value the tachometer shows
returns 1500 rpm
